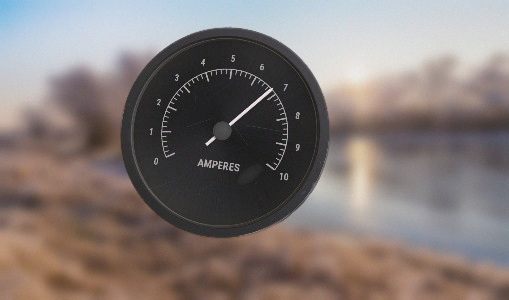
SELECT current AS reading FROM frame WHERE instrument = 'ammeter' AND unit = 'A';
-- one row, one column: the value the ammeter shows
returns 6.8 A
